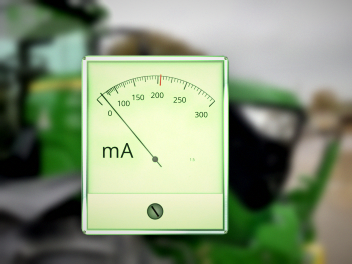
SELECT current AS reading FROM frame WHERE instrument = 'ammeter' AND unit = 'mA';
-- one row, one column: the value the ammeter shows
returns 50 mA
